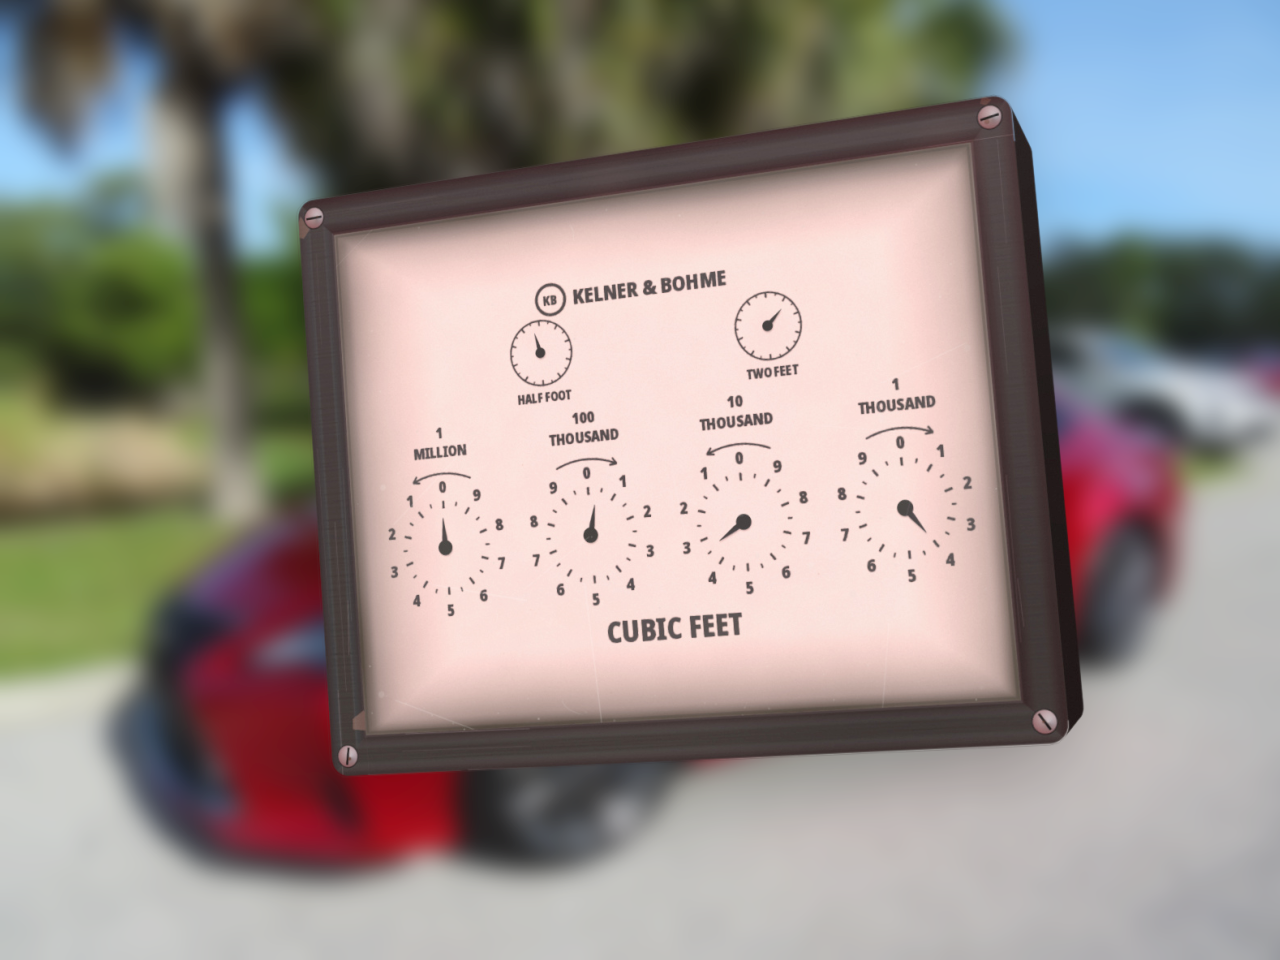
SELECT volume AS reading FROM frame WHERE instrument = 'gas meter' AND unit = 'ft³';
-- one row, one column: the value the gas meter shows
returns 3400 ft³
